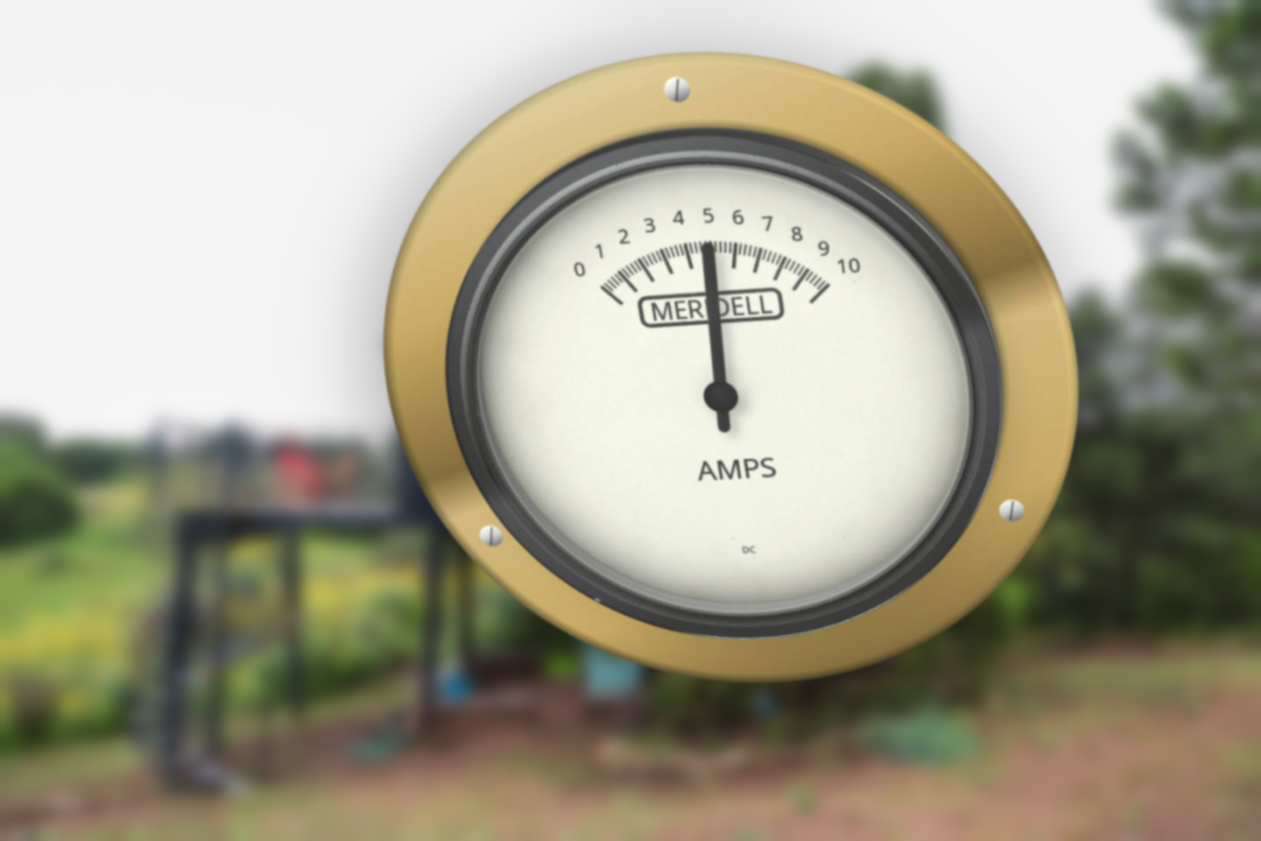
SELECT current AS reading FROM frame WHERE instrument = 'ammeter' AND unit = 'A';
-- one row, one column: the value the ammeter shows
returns 5 A
